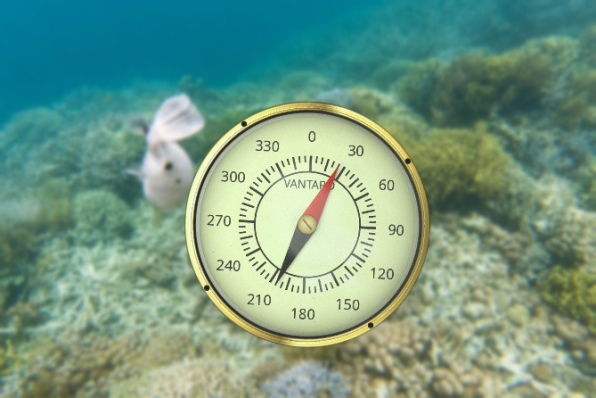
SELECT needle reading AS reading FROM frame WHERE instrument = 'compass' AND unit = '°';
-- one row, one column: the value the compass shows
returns 25 °
